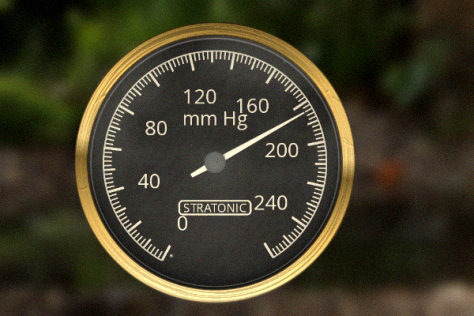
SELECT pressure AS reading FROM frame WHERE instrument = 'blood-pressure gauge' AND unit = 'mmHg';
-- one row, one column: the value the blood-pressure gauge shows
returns 184 mmHg
